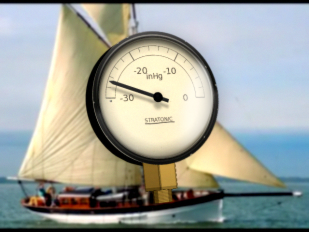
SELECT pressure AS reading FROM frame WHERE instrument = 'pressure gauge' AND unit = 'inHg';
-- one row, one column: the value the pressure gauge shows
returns -27 inHg
